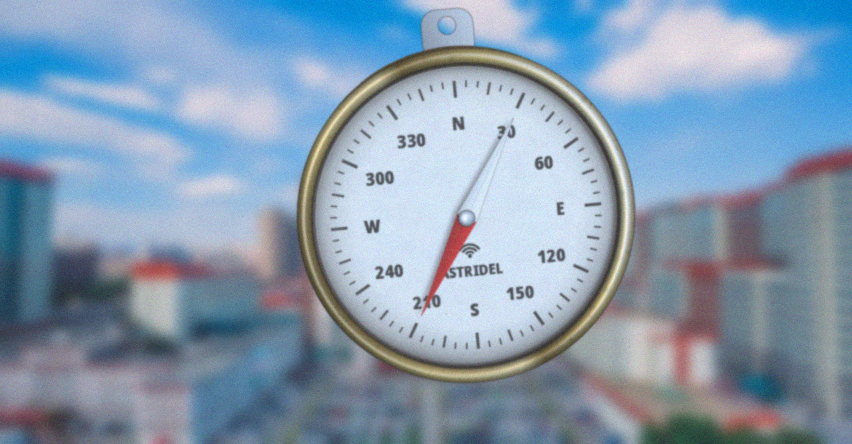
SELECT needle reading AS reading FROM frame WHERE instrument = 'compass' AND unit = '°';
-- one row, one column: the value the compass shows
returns 210 °
